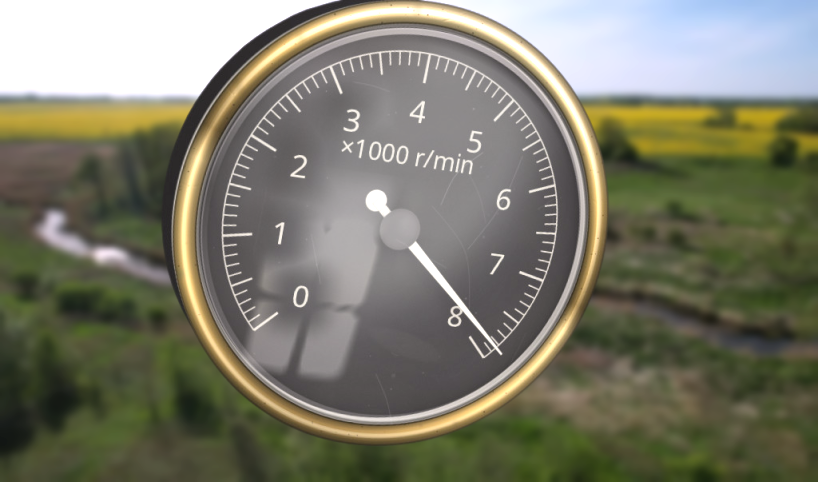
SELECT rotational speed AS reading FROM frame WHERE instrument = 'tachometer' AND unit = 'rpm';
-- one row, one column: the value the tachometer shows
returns 7850 rpm
